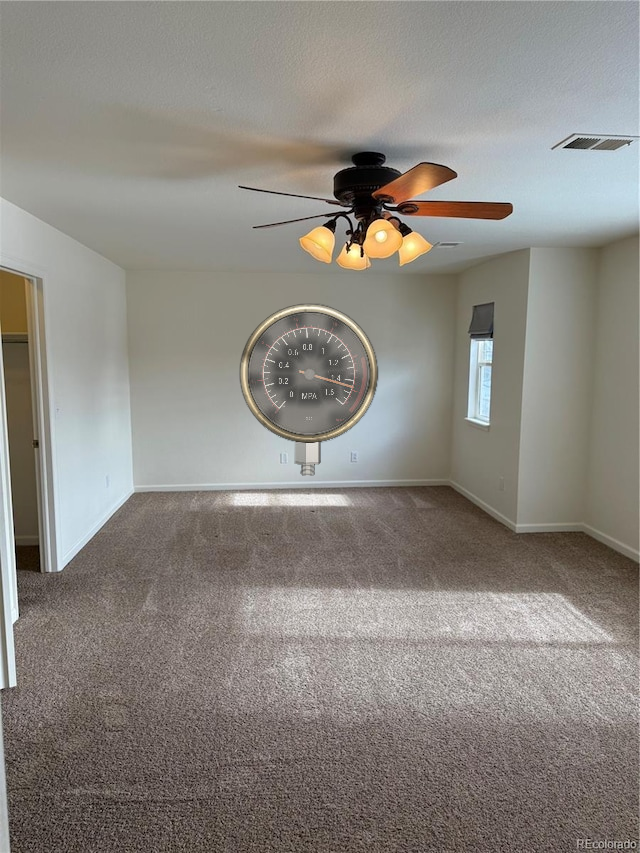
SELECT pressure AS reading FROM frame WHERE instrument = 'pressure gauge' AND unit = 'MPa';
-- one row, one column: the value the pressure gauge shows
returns 1.45 MPa
